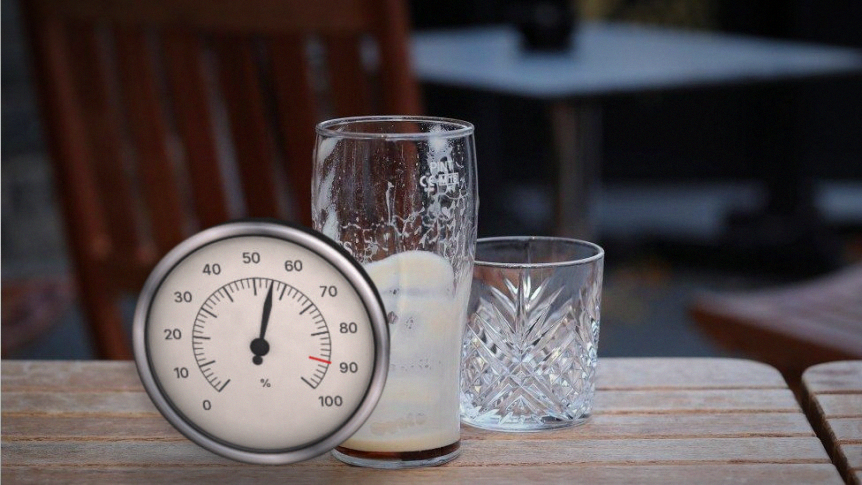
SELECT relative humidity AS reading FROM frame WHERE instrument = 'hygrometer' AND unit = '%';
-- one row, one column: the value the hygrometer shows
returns 56 %
